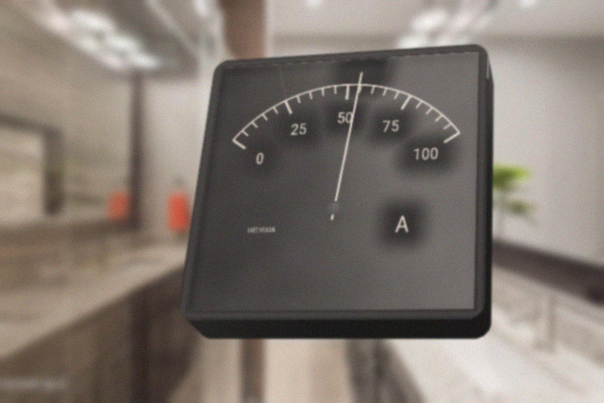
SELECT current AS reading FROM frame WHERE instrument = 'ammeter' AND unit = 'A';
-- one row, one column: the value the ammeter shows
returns 55 A
